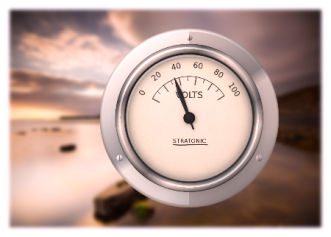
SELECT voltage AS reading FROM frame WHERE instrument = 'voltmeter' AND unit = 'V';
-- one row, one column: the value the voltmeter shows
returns 35 V
